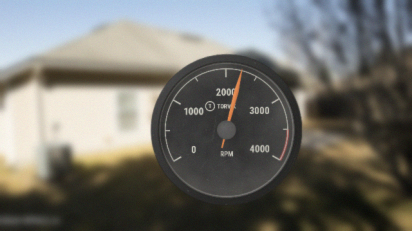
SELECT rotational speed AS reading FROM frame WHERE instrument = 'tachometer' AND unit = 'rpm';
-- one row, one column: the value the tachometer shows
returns 2250 rpm
